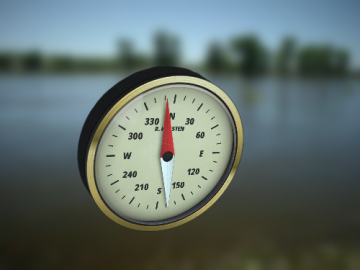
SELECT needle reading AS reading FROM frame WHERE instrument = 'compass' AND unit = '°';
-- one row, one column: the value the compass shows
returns 350 °
